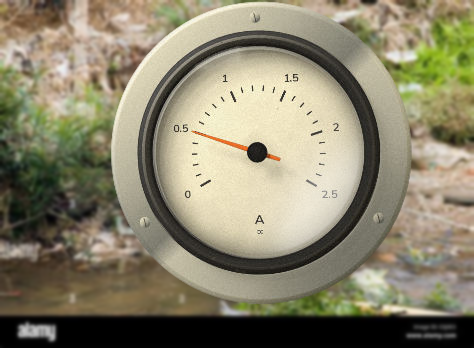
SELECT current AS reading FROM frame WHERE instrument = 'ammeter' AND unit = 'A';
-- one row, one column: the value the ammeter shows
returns 0.5 A
